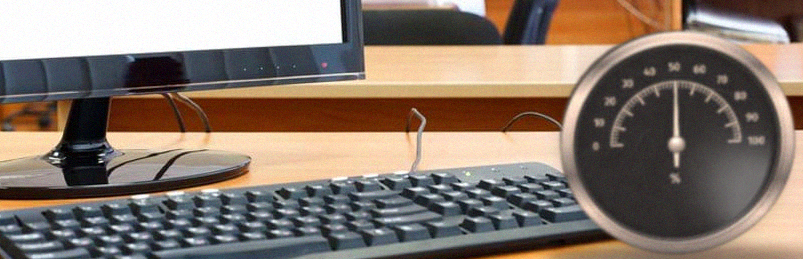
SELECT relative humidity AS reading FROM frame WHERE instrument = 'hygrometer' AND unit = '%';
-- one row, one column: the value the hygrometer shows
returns 50 %
